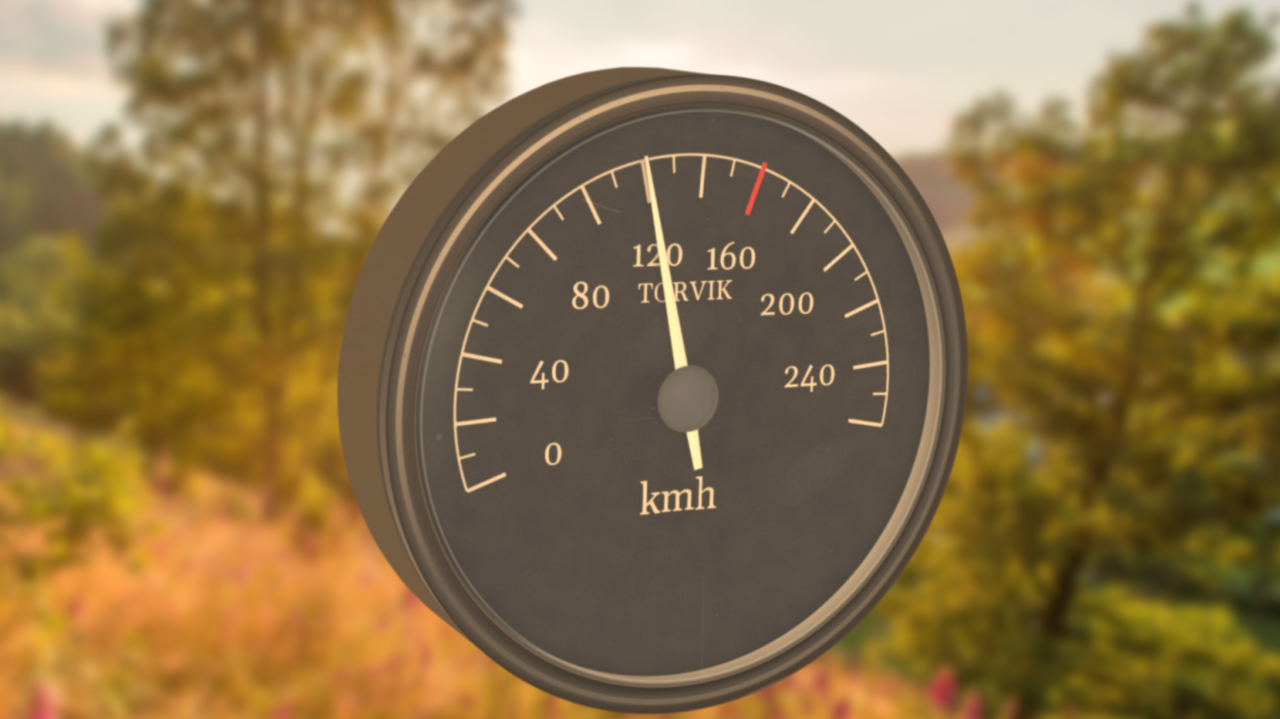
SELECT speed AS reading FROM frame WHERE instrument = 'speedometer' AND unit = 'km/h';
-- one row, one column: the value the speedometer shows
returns 120 km/h
